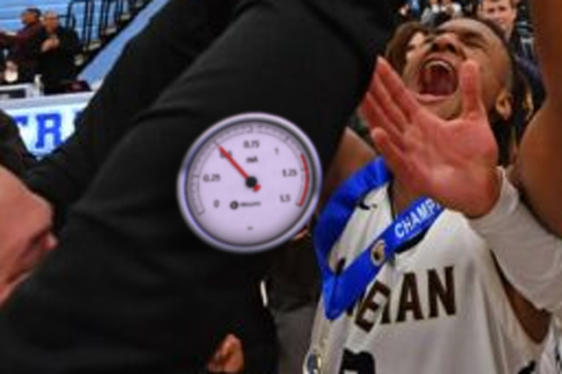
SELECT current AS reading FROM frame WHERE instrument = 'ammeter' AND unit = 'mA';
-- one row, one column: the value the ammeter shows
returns 0.5 mA
